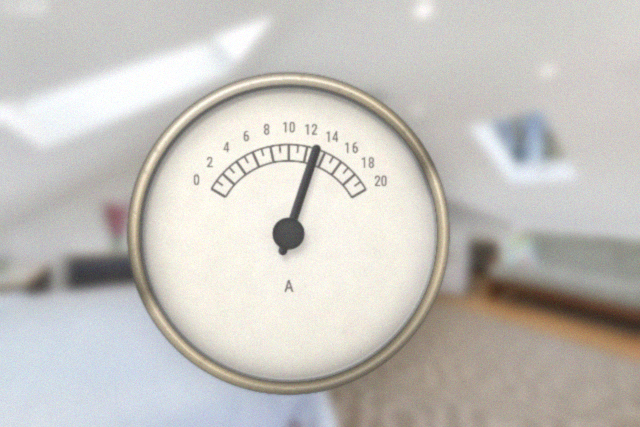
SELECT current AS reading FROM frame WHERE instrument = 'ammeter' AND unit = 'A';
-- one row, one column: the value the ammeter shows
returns 13 A
